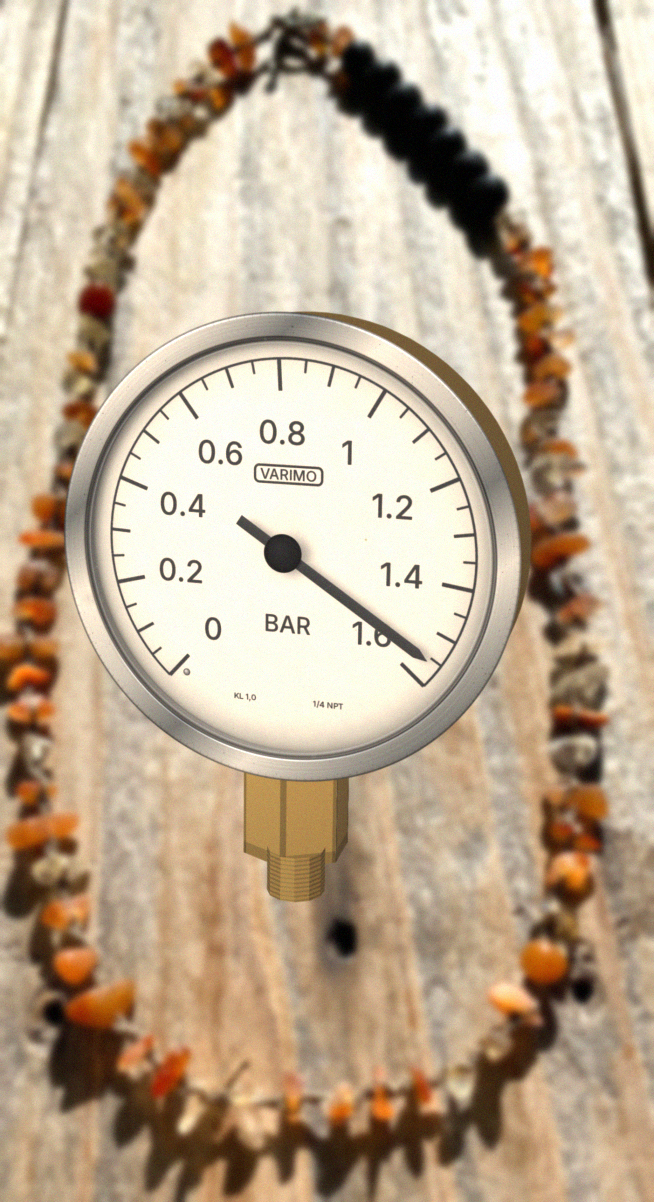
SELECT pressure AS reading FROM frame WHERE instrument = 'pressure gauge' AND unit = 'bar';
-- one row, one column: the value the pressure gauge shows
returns 1.55 bar
